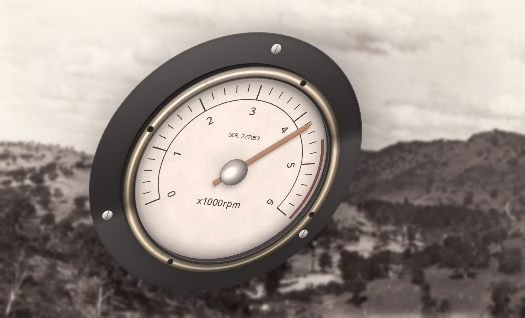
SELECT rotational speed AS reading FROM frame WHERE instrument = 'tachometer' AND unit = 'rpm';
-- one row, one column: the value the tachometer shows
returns 4200 rpm
